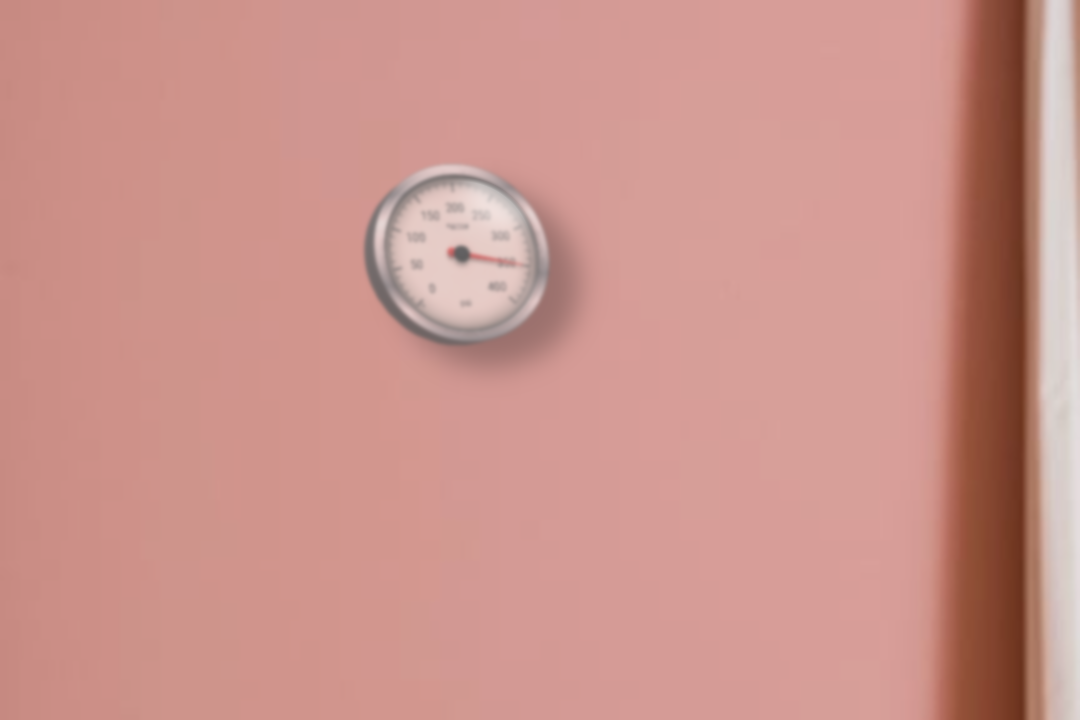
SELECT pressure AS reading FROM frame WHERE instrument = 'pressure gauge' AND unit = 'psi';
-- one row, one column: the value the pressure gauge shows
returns 350 psi
